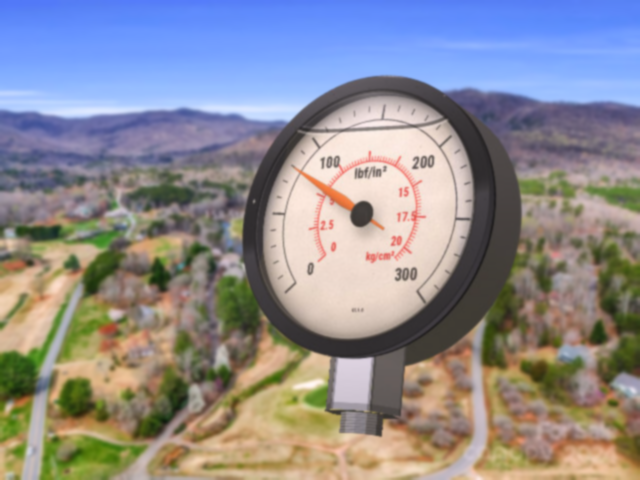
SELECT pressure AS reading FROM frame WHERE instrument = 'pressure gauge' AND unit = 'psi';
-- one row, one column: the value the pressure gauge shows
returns 80 psi
